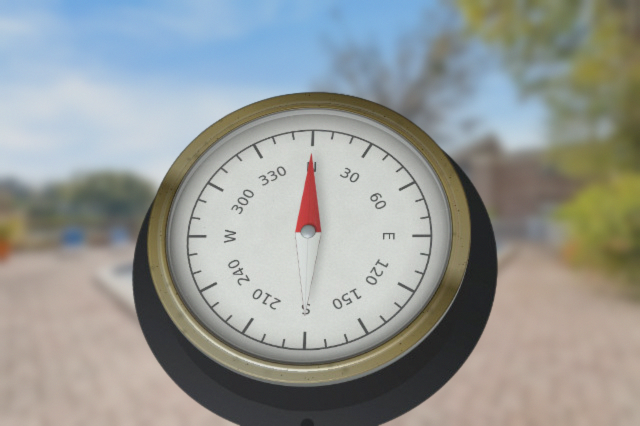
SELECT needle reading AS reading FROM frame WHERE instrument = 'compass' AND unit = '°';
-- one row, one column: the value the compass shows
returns 0 °
